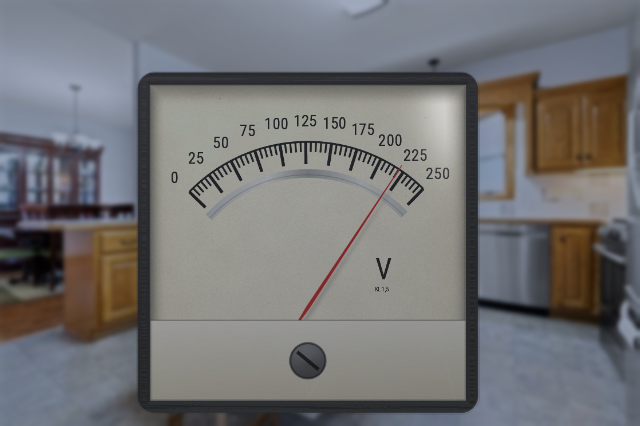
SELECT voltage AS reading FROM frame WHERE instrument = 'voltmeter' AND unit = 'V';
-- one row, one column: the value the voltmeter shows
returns 220 V
